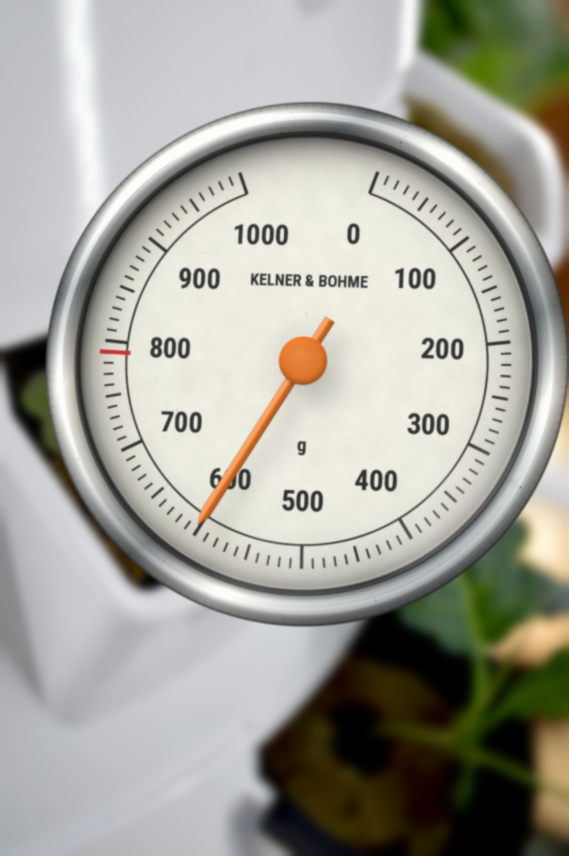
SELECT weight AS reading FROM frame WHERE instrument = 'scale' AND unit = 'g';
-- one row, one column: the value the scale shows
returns 600 g
